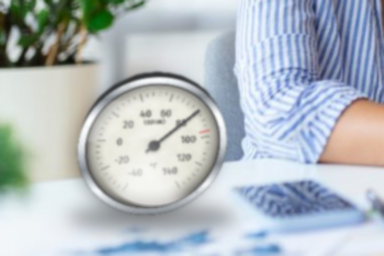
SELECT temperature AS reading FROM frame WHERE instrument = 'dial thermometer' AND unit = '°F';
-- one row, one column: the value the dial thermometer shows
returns 80 °F
